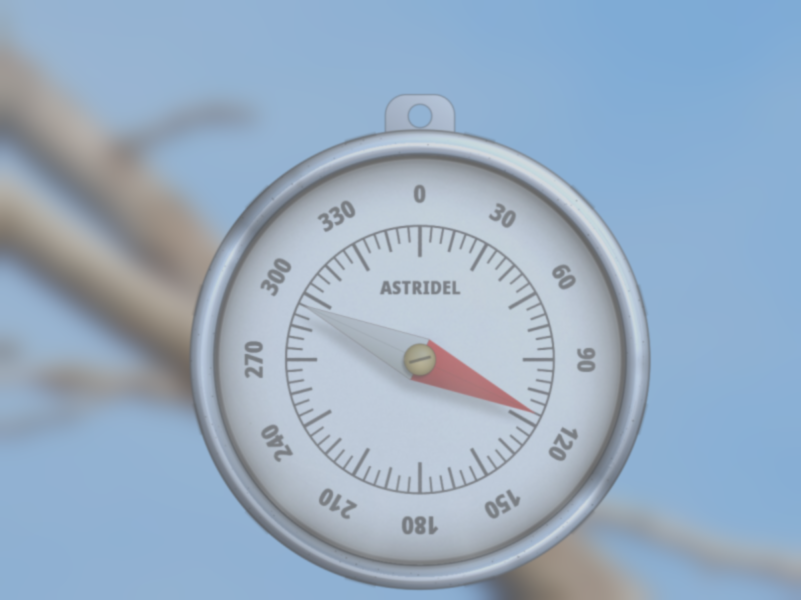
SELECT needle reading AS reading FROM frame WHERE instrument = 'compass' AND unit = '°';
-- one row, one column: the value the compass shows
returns 115 °
